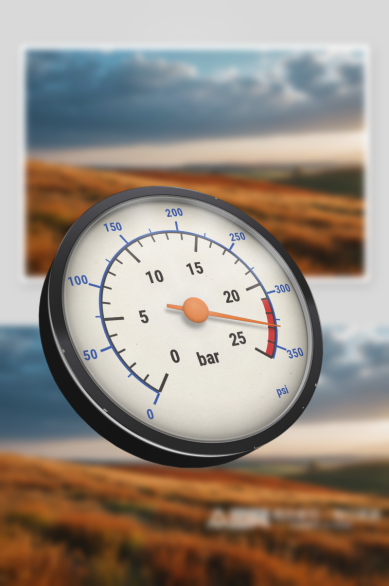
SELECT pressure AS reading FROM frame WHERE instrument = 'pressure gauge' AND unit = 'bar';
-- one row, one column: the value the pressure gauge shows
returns 23 bar
